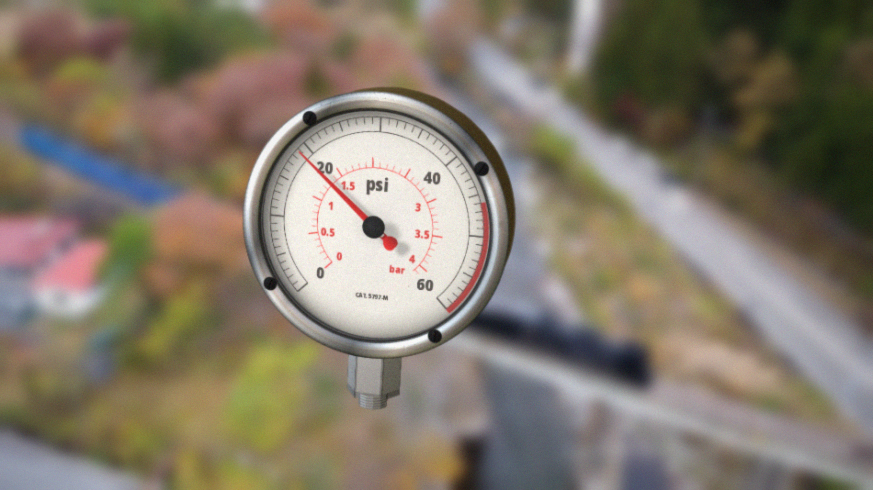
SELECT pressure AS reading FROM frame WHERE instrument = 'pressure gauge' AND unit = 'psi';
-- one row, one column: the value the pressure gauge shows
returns 19 psi
